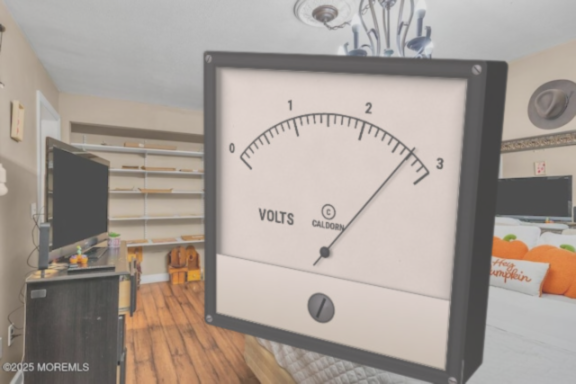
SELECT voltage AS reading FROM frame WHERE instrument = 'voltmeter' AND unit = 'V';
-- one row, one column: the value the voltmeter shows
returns 2.7 V
